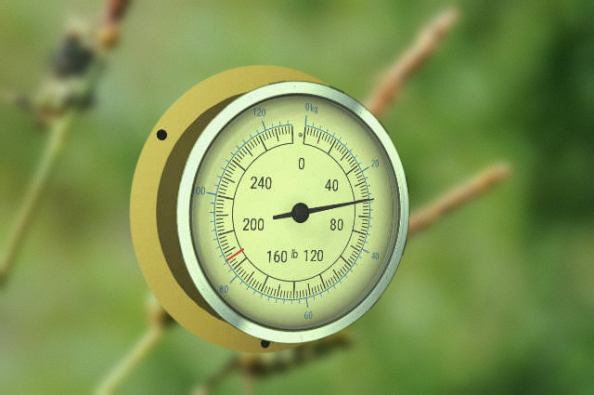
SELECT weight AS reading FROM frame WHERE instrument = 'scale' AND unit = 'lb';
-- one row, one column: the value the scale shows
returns 60 lb
